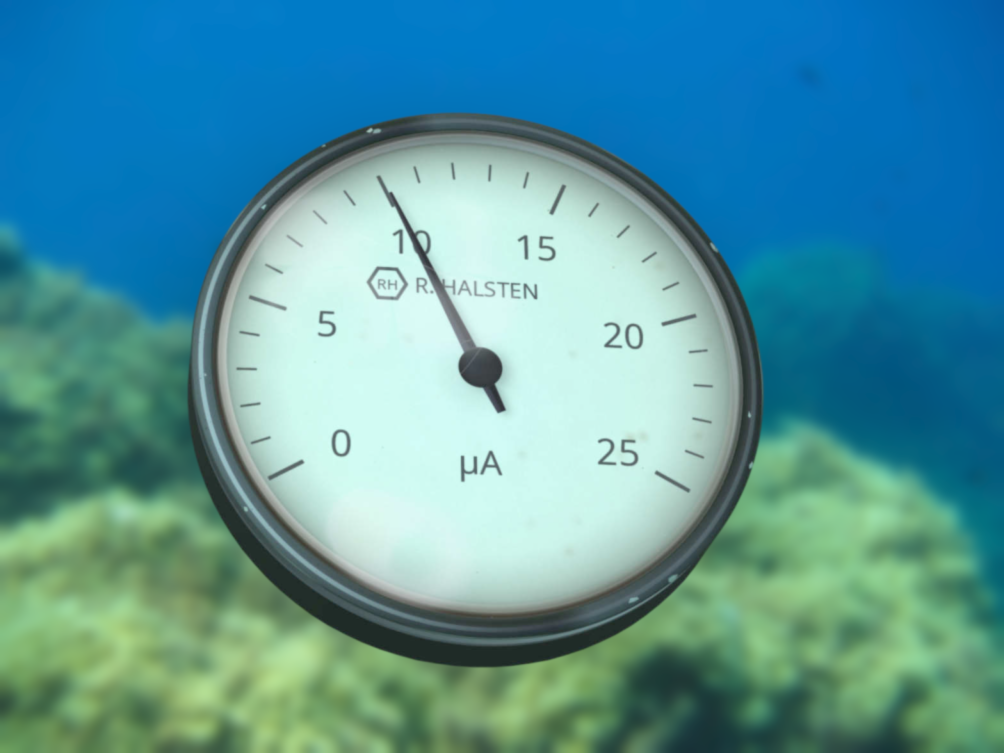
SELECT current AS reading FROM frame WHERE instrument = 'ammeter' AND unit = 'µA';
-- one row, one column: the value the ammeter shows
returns 10 µA
